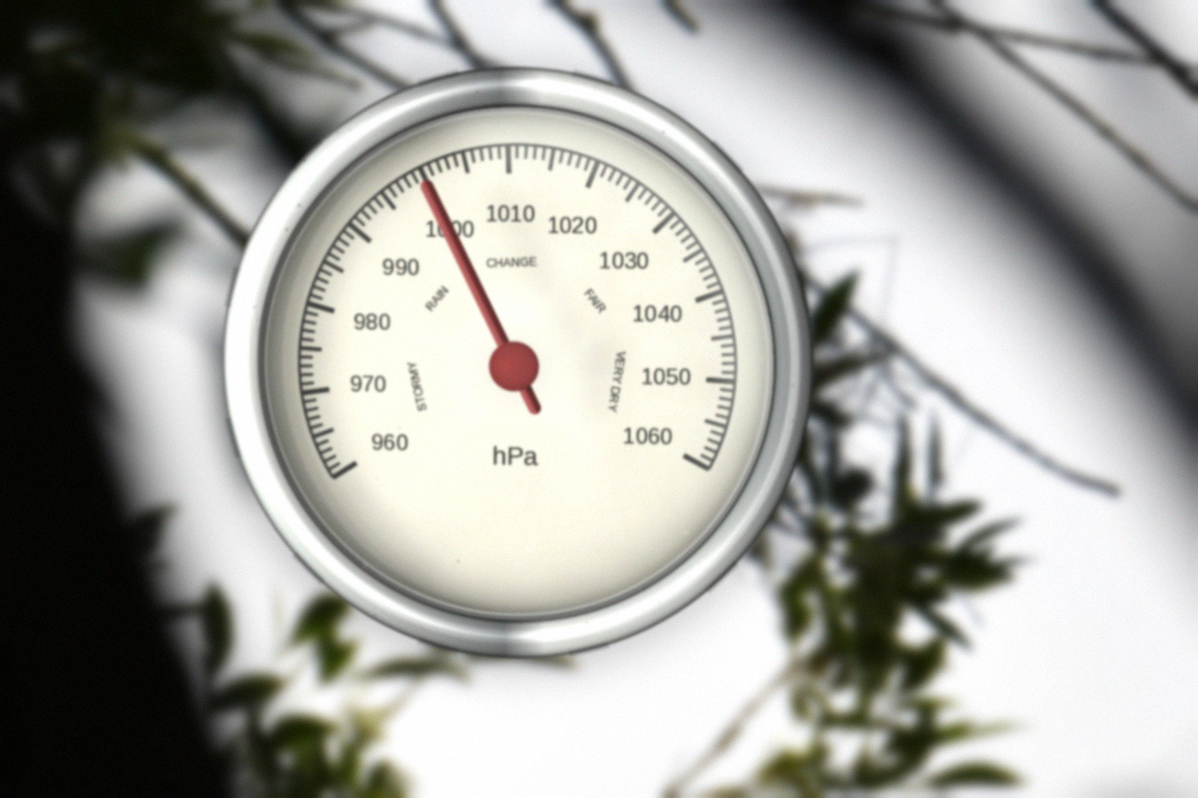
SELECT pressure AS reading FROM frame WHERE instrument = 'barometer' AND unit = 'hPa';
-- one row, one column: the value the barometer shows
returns 1000 hPa
